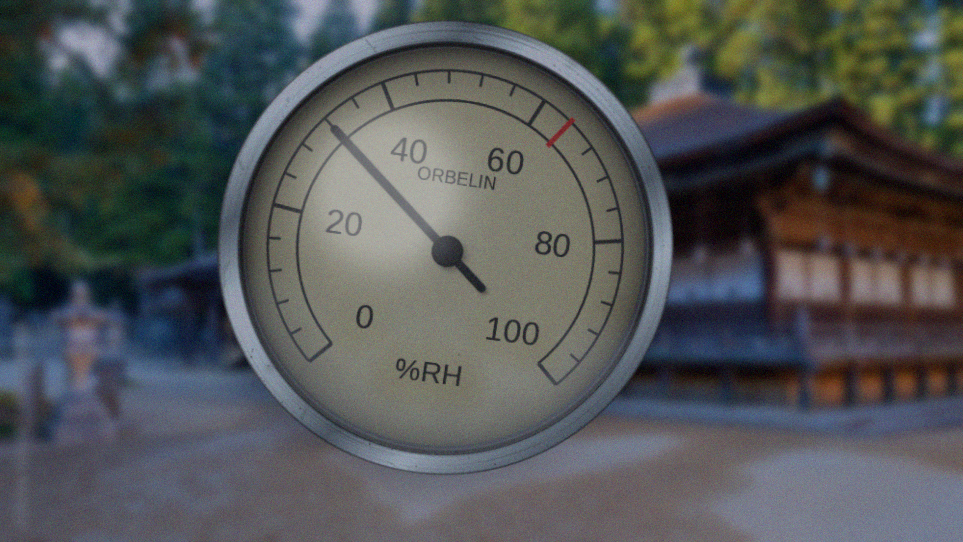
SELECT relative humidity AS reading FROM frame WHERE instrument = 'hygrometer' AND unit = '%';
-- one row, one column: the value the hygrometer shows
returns 32 %
